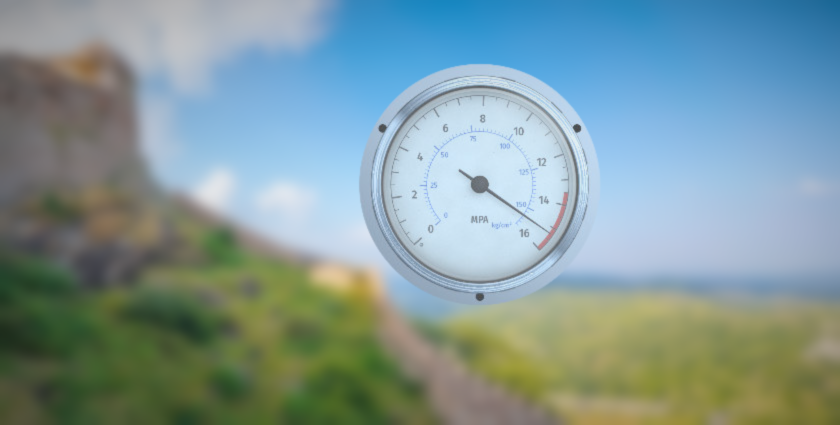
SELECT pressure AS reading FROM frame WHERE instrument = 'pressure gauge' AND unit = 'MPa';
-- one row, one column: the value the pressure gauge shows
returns 15.25 MPa
